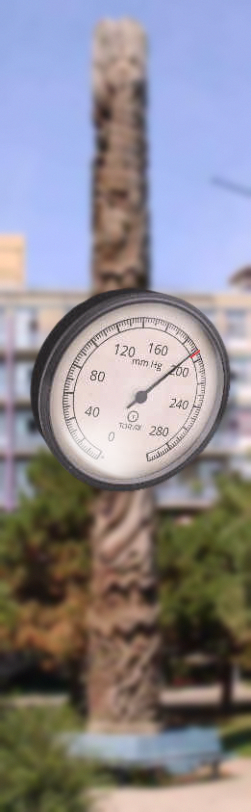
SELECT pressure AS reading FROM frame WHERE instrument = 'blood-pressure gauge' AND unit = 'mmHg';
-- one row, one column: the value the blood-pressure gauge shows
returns 190 mmHg
